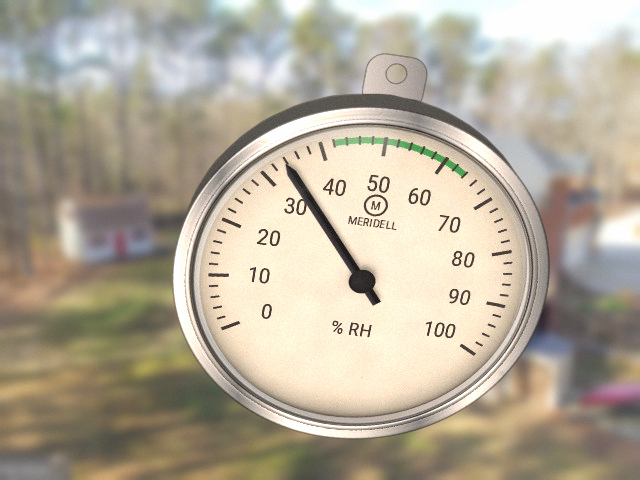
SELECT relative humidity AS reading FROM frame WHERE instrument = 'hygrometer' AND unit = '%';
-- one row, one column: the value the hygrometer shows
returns 34 %
